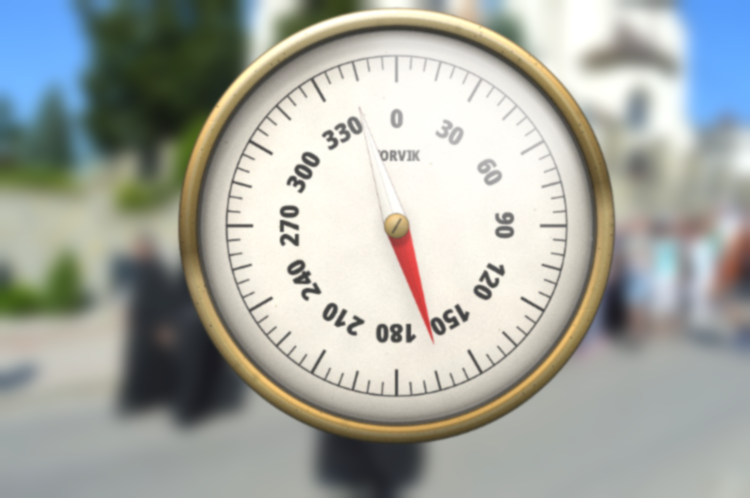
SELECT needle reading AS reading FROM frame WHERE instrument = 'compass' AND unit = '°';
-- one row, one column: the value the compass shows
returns 162.5 °
